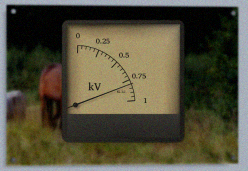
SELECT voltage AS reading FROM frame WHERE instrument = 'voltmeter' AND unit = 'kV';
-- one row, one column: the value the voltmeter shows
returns 0.8 kV
